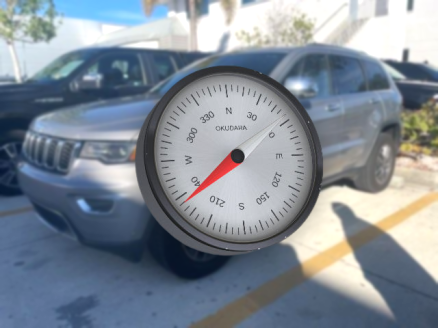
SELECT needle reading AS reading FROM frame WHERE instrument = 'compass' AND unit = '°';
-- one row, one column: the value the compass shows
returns 235 °
